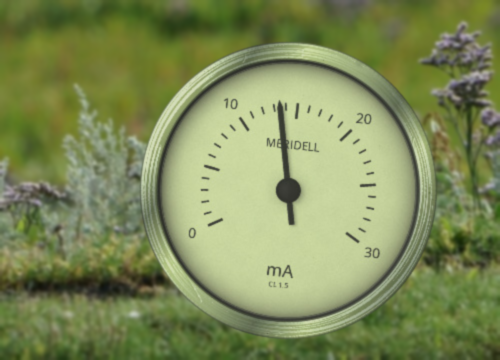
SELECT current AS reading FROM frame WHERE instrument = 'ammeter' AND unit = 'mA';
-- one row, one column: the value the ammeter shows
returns 13.5 mA
